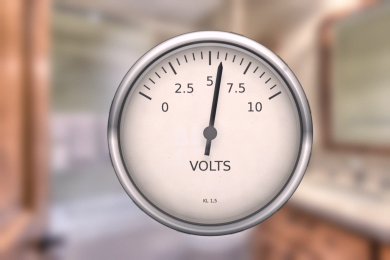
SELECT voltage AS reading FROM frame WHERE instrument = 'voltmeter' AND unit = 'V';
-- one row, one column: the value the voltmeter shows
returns 5.75 V
